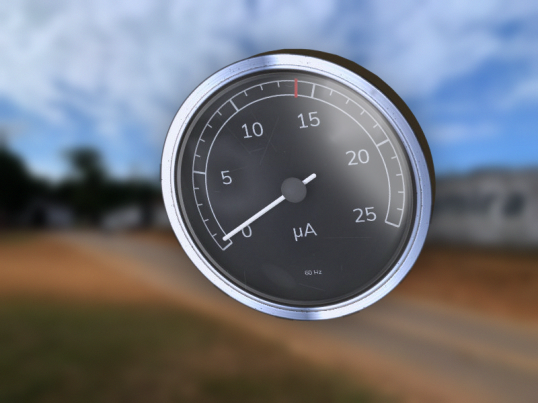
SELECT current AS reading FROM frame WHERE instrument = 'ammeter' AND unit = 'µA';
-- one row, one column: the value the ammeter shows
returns 0.5 µA
